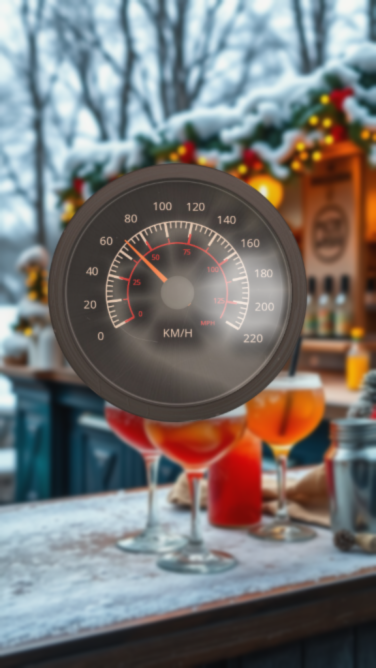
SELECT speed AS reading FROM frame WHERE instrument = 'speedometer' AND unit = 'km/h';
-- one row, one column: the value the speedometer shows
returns 68 km/h
